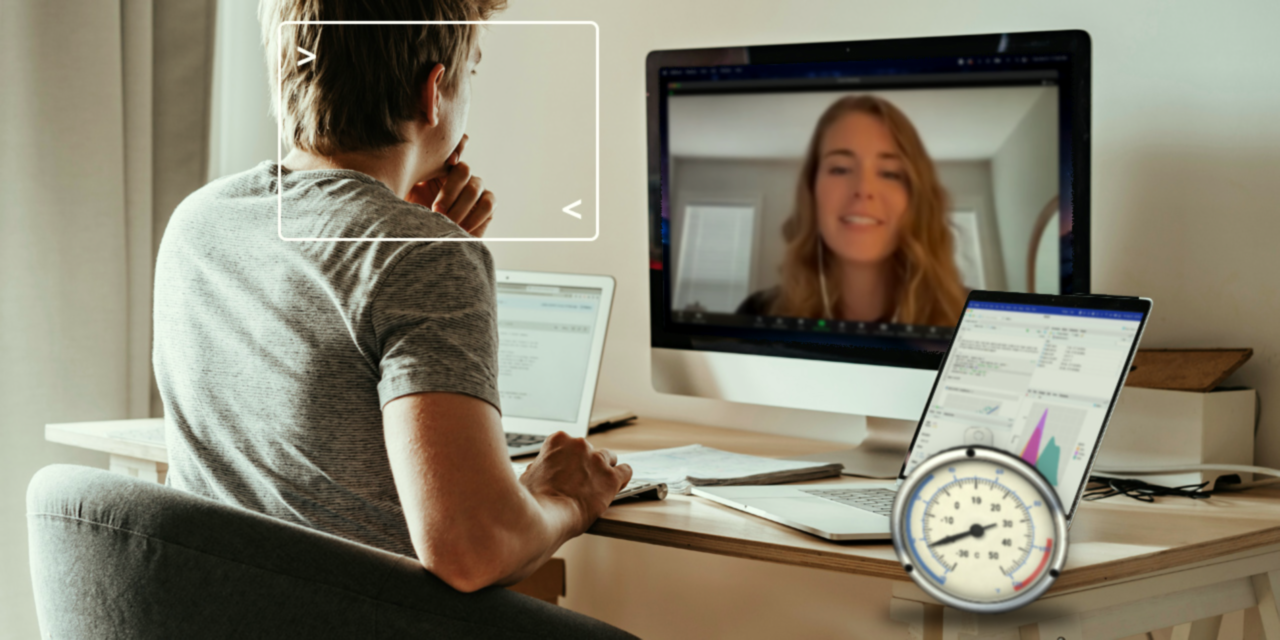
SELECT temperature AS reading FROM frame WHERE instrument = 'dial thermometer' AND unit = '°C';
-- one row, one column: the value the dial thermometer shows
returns -20 °C
